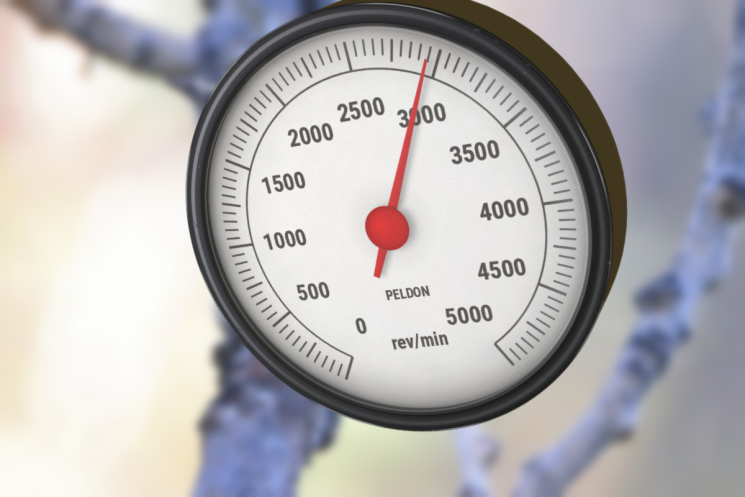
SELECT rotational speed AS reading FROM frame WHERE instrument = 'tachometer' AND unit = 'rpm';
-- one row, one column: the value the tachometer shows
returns 2950 rpm
